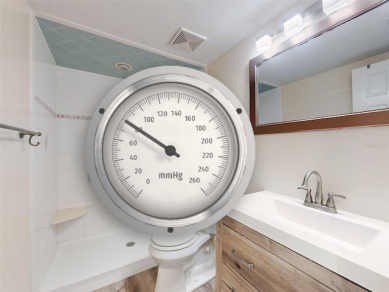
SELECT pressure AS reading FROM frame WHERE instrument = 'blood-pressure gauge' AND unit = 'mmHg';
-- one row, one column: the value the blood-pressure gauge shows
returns 80 mmHg
